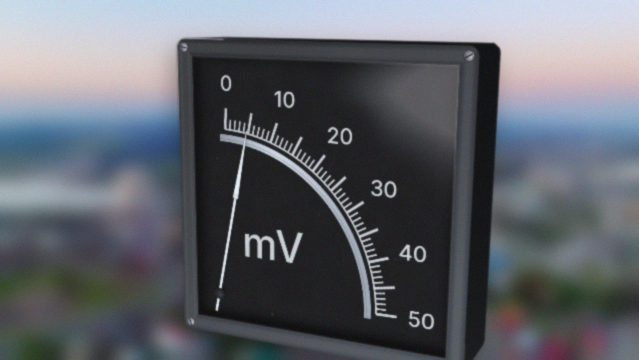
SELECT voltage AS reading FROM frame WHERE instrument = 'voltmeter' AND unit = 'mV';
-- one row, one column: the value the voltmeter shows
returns 5 mV
